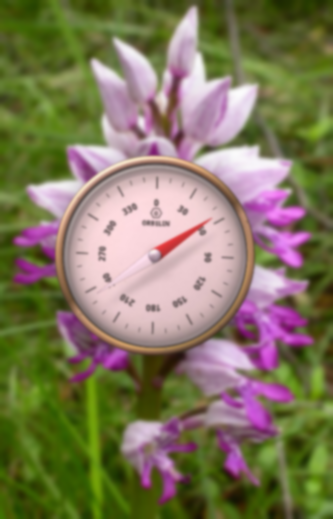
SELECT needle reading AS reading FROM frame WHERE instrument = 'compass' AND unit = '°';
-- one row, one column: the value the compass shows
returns 55 °
